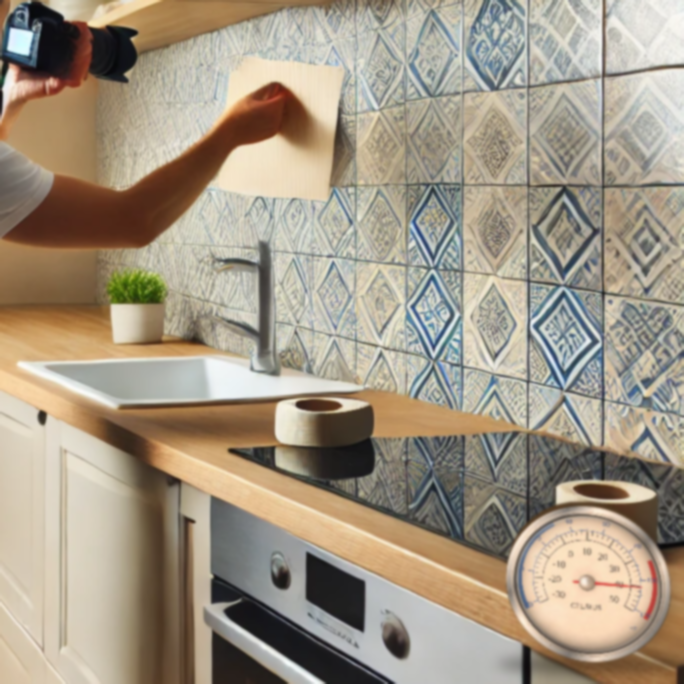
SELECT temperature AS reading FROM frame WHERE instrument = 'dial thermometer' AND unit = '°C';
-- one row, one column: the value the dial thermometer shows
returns 40 °C
